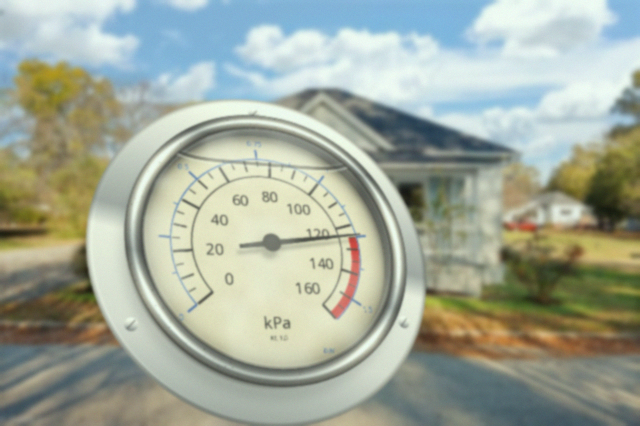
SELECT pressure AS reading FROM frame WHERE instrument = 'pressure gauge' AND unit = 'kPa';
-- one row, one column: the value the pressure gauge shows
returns 125 kPa
